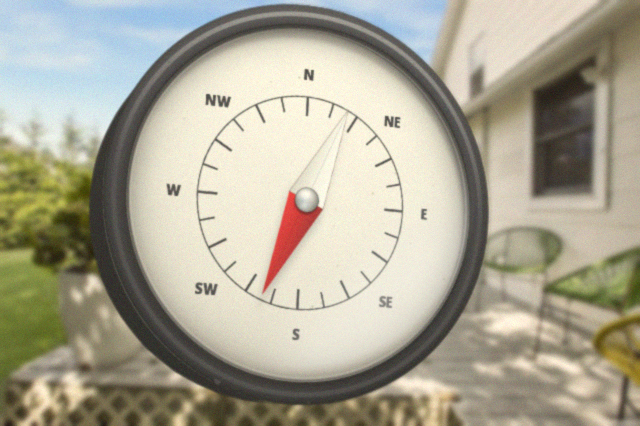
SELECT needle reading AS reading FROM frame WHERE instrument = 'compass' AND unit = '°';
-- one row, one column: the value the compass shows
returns 202.5 °
